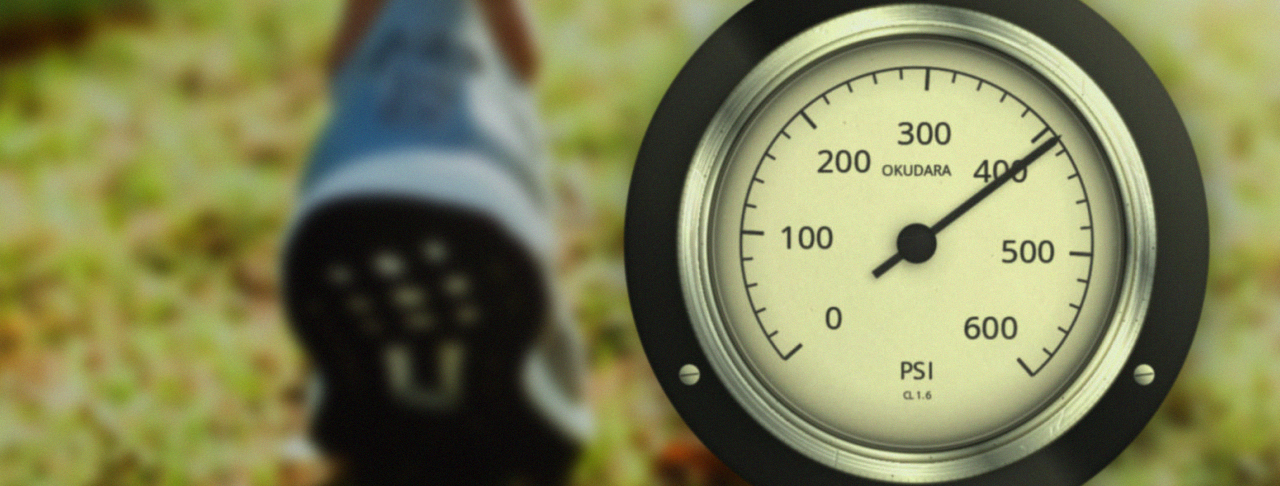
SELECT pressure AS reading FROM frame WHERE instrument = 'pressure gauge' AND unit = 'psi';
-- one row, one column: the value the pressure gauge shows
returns 410 psi
